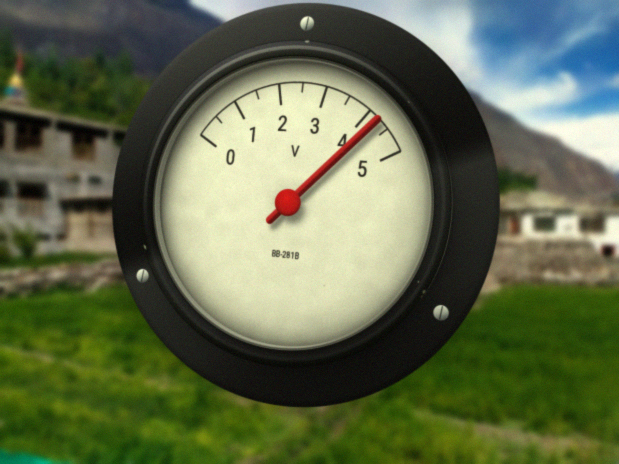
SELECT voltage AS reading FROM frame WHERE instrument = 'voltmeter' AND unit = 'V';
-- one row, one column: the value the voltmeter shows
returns 4.25 V
